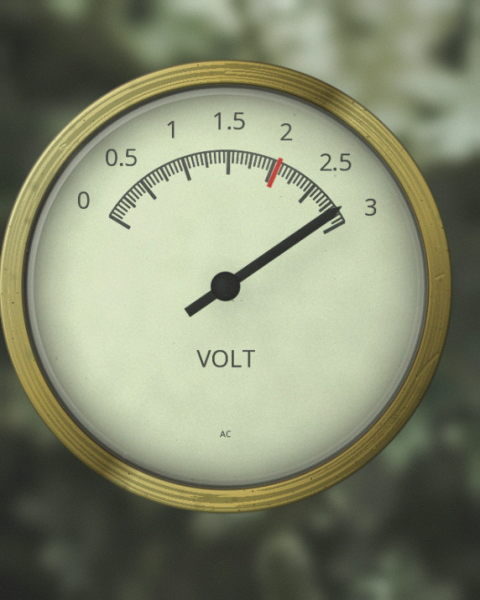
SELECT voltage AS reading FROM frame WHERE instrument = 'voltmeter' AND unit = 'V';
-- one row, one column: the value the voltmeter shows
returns 2.85 V
